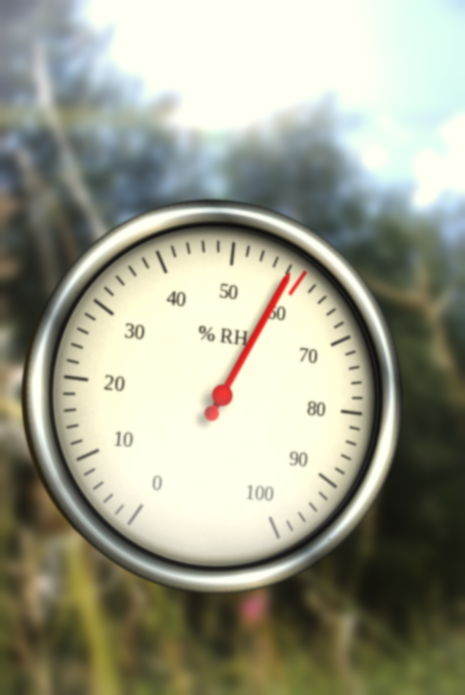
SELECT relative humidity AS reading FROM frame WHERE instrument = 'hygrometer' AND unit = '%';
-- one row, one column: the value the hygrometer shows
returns 58 %
